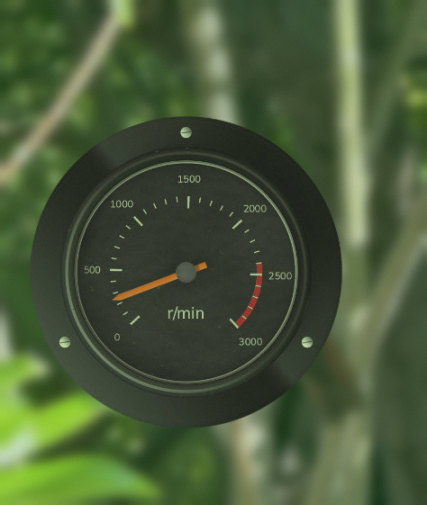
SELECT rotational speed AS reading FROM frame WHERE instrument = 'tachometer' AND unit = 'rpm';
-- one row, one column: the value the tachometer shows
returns 250 rpm
